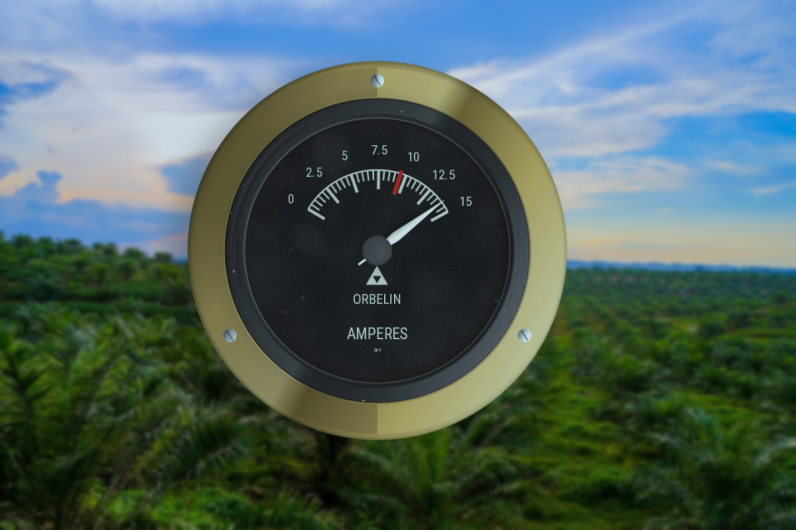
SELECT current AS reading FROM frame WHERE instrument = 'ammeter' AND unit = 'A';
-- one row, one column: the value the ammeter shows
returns 14 A
